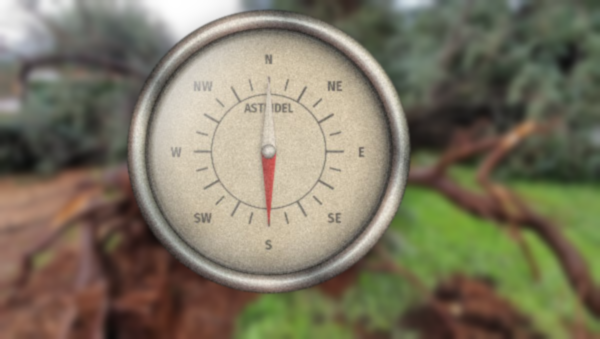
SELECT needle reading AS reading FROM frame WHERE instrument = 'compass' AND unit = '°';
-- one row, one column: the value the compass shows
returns 180 °
